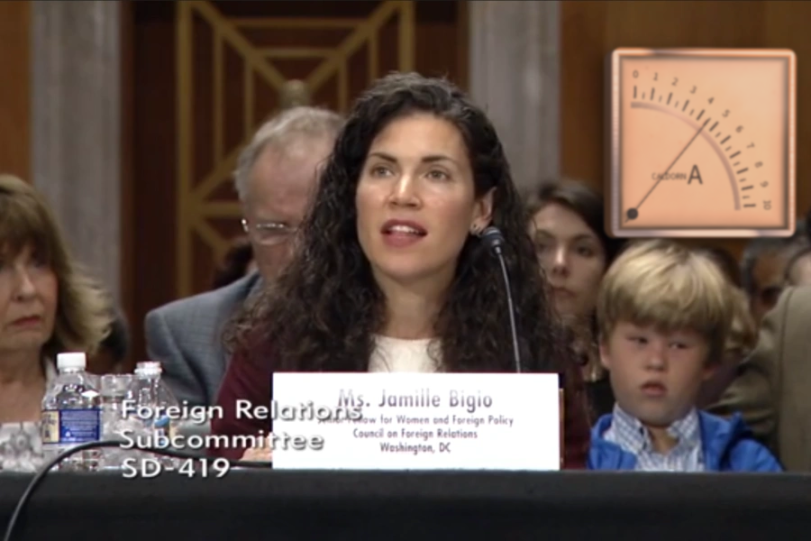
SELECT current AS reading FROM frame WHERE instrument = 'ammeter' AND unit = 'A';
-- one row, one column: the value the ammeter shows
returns 4.5 A
